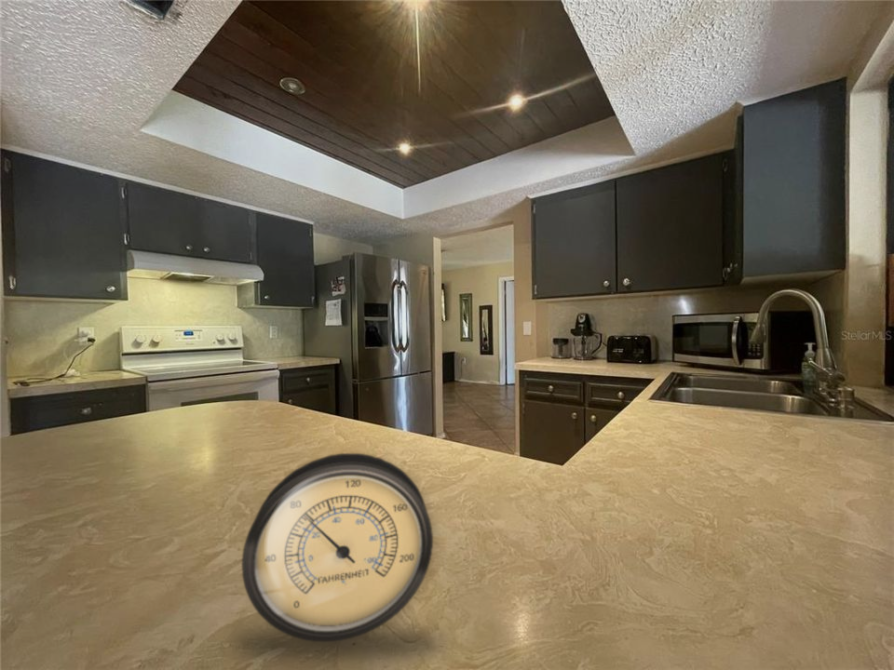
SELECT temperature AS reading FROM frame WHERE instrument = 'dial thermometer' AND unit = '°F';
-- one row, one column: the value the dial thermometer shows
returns 80 °F
